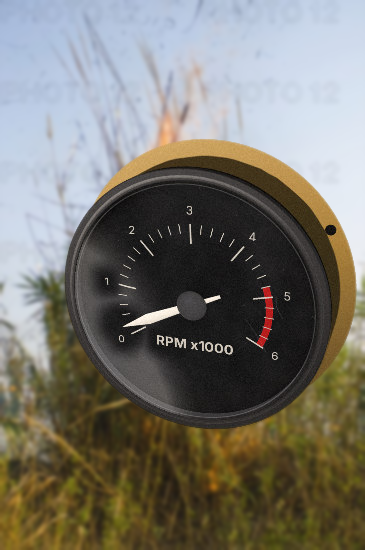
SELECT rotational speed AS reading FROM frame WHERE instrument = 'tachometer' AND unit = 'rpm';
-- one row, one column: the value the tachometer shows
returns 200 rpm
